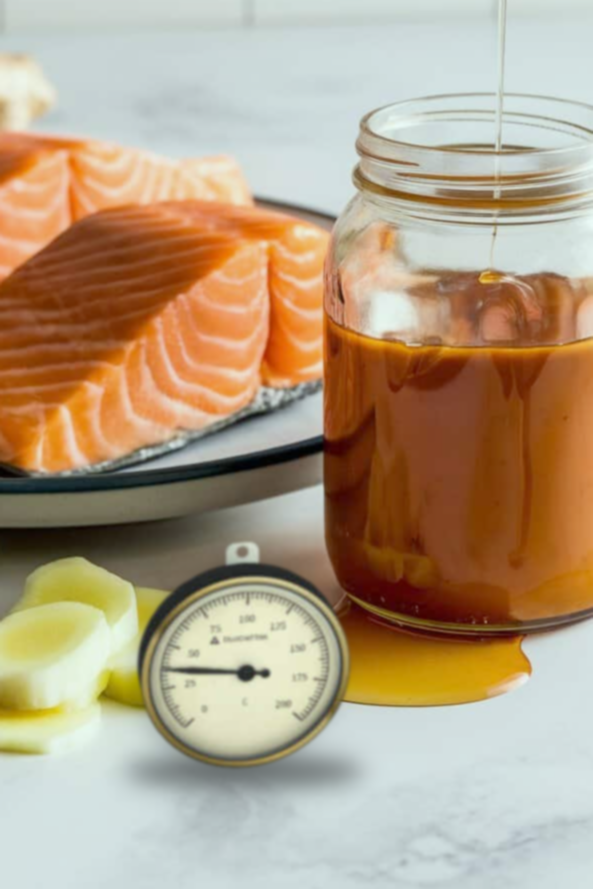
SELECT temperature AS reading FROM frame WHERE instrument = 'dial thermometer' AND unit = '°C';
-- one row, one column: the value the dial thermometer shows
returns 37.5 °C
